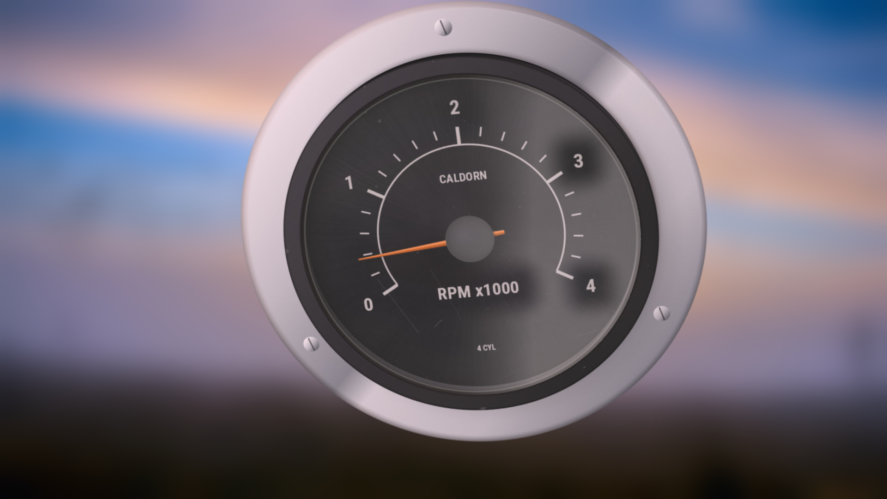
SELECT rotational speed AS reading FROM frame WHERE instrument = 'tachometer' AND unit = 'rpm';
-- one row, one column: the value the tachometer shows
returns 400 rpm
